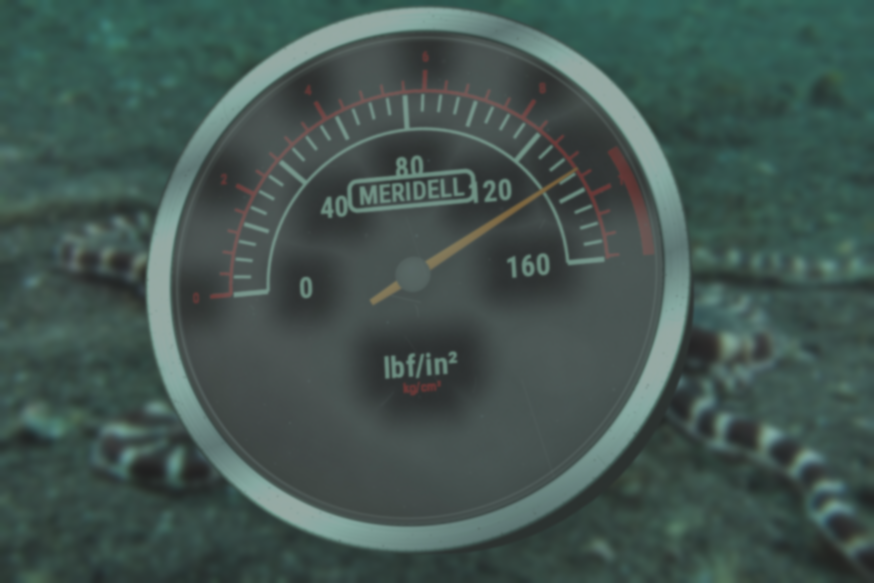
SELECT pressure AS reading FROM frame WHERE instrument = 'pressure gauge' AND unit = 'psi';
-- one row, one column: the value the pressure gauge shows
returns 135 psi
